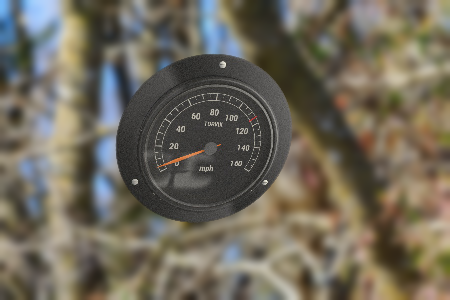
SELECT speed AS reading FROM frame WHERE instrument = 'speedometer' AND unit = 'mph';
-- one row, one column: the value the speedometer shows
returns 5 mph
